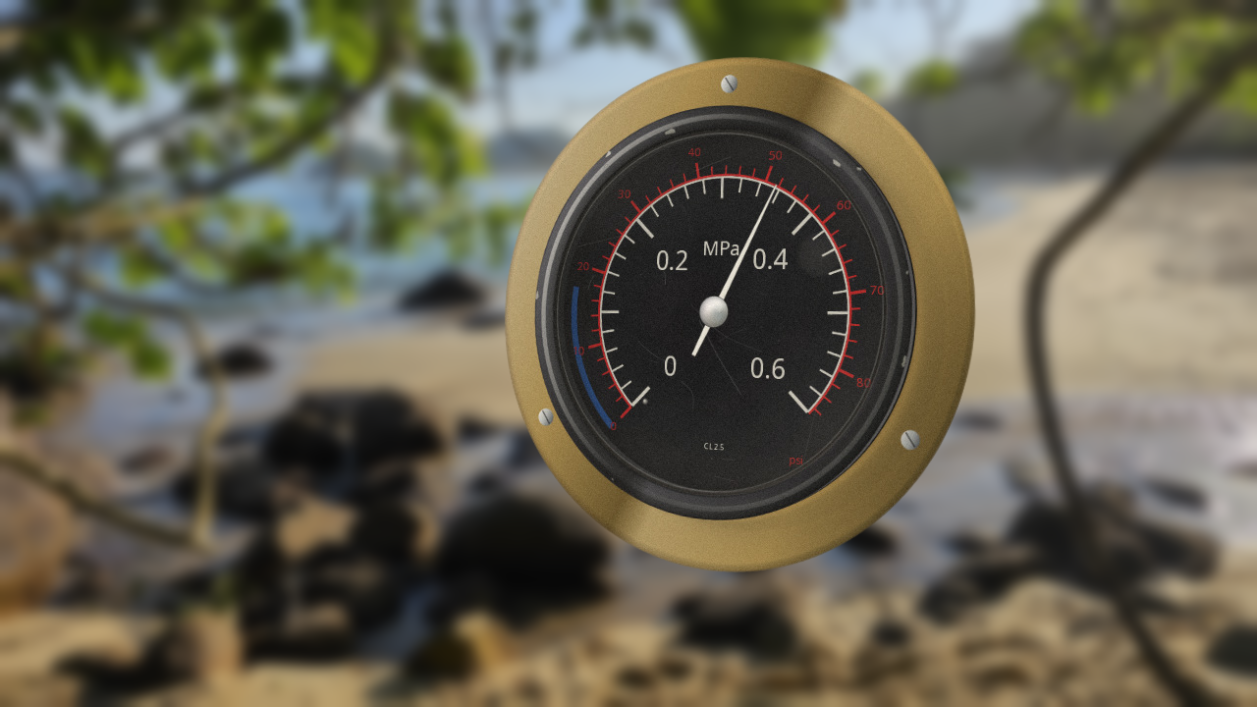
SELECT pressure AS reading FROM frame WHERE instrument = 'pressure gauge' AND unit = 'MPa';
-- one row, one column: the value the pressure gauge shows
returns 0.36 MPa
